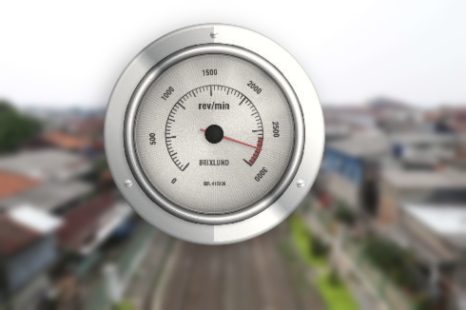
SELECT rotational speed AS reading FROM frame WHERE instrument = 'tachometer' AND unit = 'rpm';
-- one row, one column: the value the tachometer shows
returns 2750 rpm
